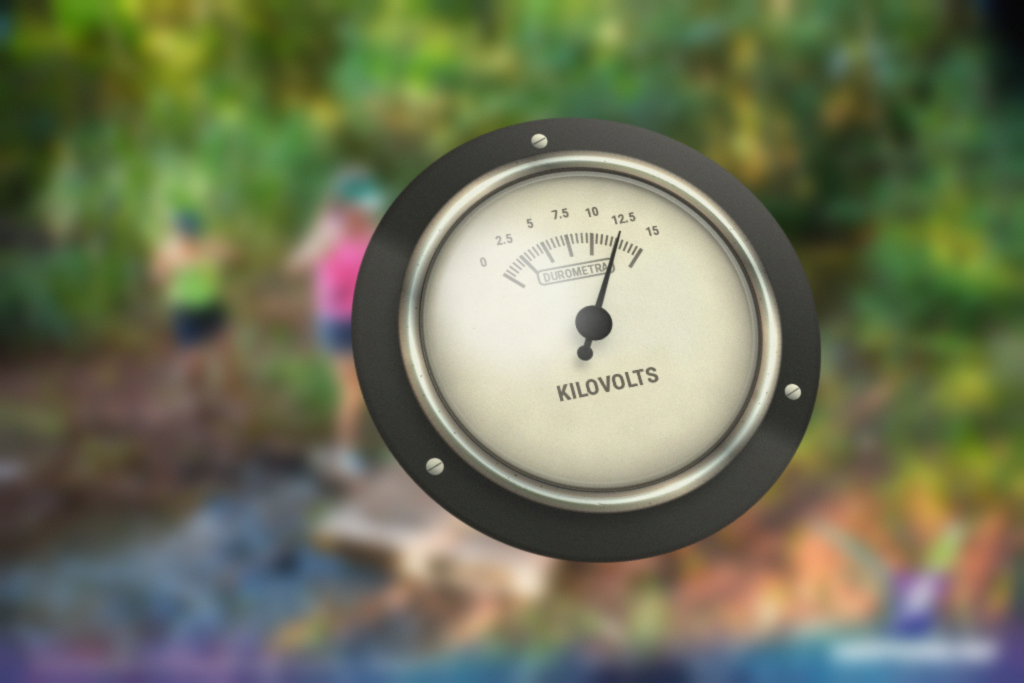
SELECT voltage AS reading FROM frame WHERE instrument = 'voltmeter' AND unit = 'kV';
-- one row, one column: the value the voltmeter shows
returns 12.5 kV
